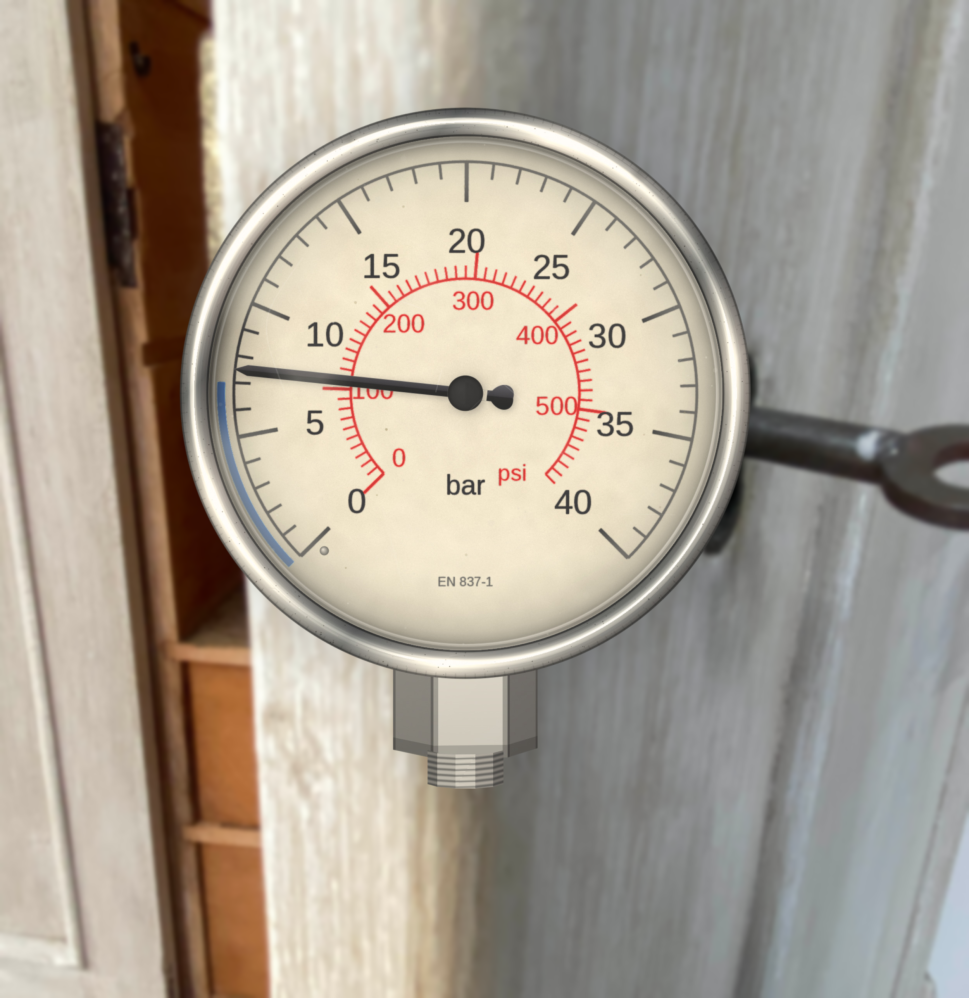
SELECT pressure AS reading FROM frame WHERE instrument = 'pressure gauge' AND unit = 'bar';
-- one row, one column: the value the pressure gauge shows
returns 7.5 bar
